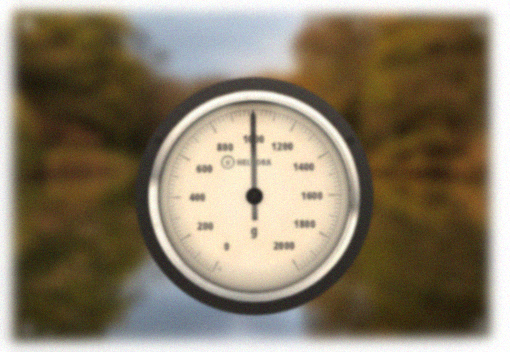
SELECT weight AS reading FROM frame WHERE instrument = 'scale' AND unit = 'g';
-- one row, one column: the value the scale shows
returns 1000 g
